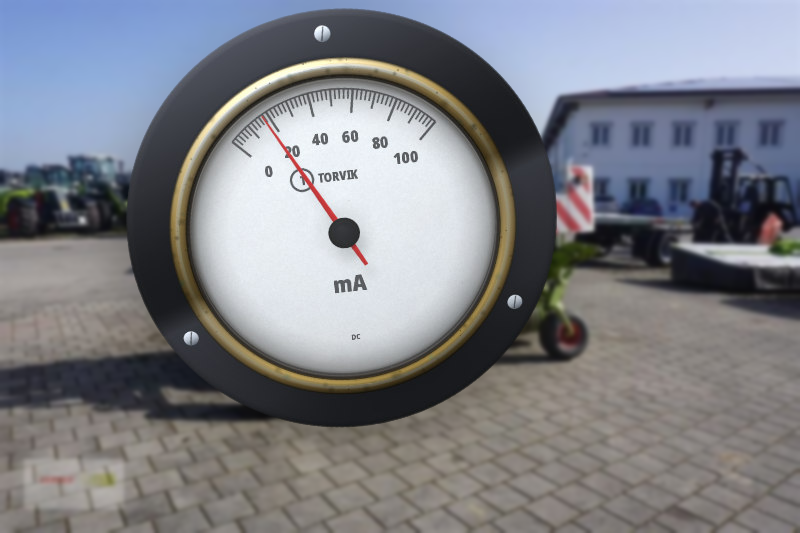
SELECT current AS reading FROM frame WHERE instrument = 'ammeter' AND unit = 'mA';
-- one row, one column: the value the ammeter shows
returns 18 mA
